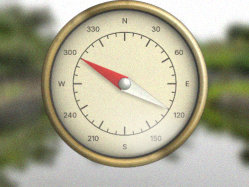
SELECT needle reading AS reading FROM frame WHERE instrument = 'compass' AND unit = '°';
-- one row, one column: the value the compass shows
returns 300 °
